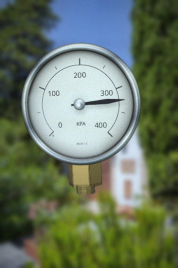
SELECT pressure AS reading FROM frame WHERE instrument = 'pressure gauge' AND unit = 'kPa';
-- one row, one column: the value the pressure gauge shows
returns 325 kPa
